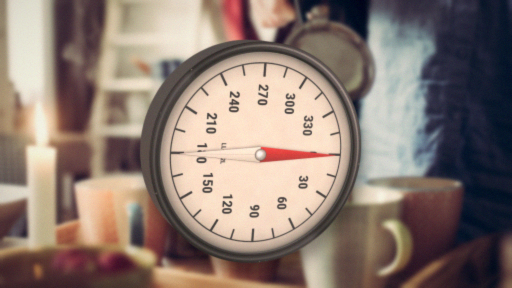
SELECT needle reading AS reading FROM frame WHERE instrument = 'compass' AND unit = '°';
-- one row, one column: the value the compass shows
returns 0 °
